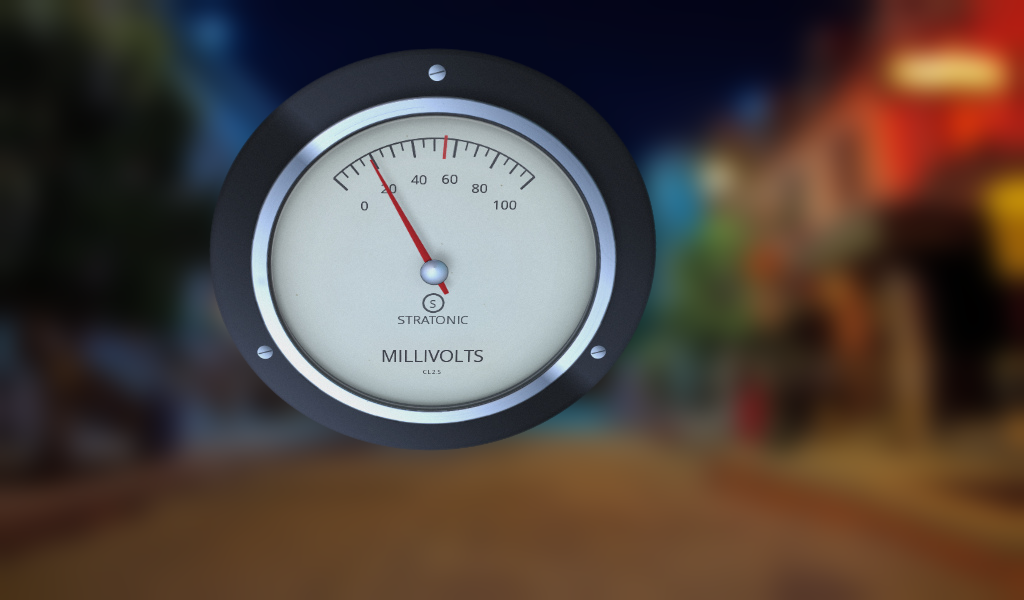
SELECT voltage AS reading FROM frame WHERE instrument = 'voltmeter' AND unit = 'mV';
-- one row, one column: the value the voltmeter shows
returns 20 mV
